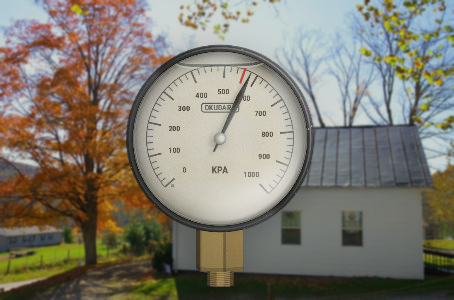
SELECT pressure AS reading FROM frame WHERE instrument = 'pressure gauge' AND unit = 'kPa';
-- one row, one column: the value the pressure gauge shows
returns 580 kPa
